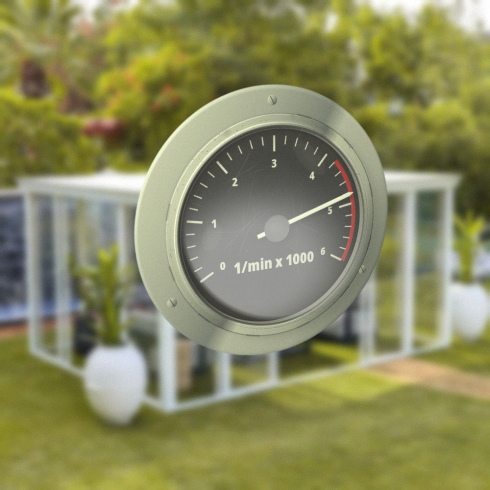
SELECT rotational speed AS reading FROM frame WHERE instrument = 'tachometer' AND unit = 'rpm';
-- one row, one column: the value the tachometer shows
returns 4800 rpm
